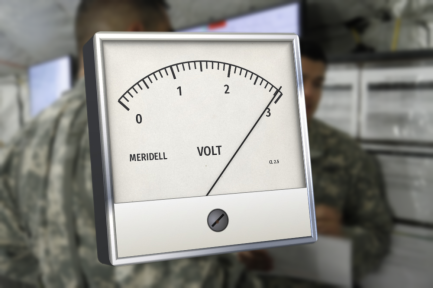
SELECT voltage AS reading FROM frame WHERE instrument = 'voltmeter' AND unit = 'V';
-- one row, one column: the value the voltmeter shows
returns 2.9 V
